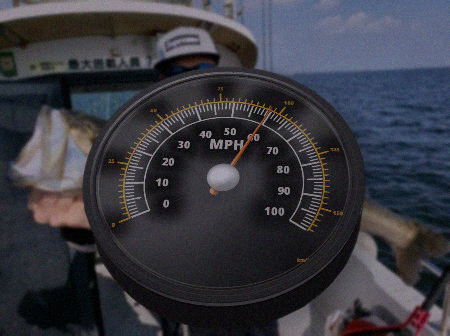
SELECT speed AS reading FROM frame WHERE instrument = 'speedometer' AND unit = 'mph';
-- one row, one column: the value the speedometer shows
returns 60 mph
